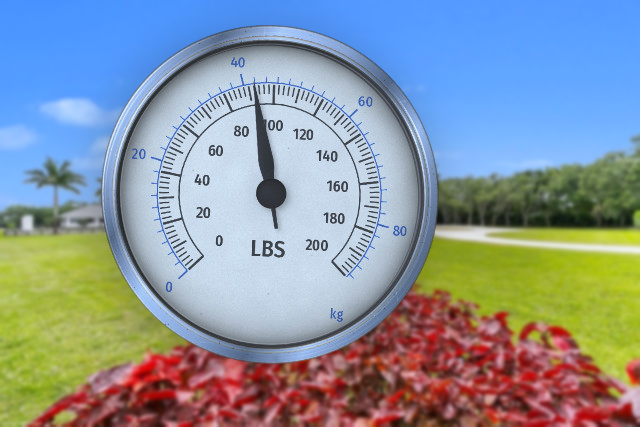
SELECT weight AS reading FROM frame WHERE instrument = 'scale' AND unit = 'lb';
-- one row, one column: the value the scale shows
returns 92 lb
